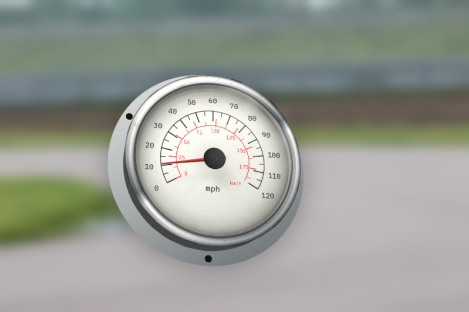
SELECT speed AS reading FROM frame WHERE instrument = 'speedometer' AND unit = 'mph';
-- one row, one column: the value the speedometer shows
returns 10 mph
